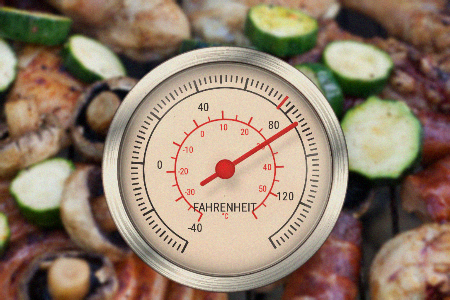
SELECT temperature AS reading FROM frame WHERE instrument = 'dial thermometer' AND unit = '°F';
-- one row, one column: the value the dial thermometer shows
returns 86 °F
